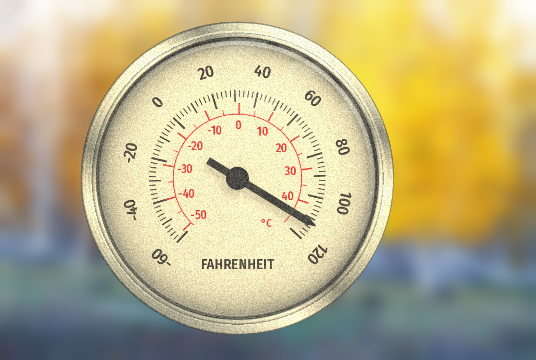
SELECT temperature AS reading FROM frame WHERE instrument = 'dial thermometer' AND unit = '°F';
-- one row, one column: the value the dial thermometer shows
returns 112 °F
